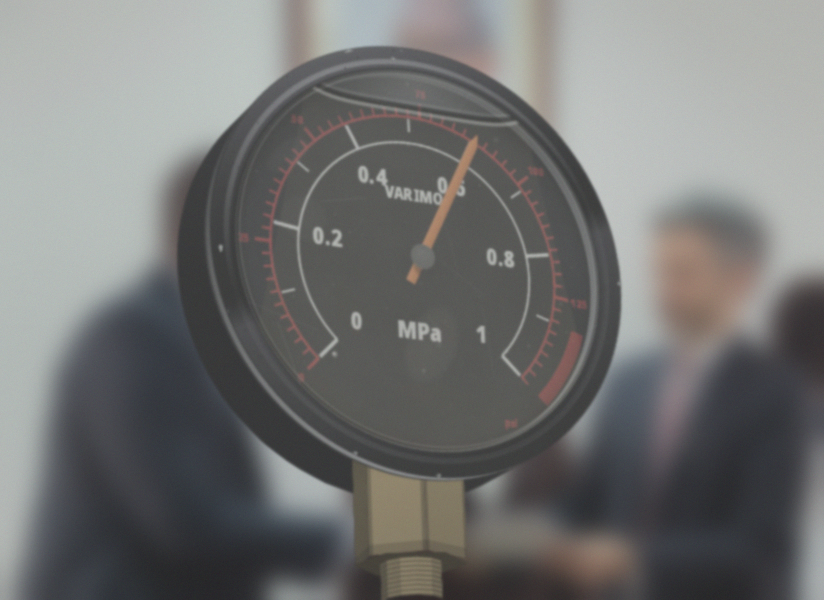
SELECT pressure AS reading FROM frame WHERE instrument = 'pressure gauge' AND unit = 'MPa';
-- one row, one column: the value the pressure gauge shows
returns 0.6 MPa
